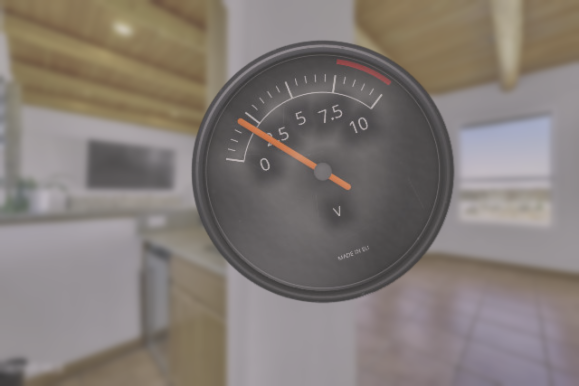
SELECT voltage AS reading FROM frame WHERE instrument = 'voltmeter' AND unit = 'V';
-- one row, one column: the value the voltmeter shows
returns 2 V
